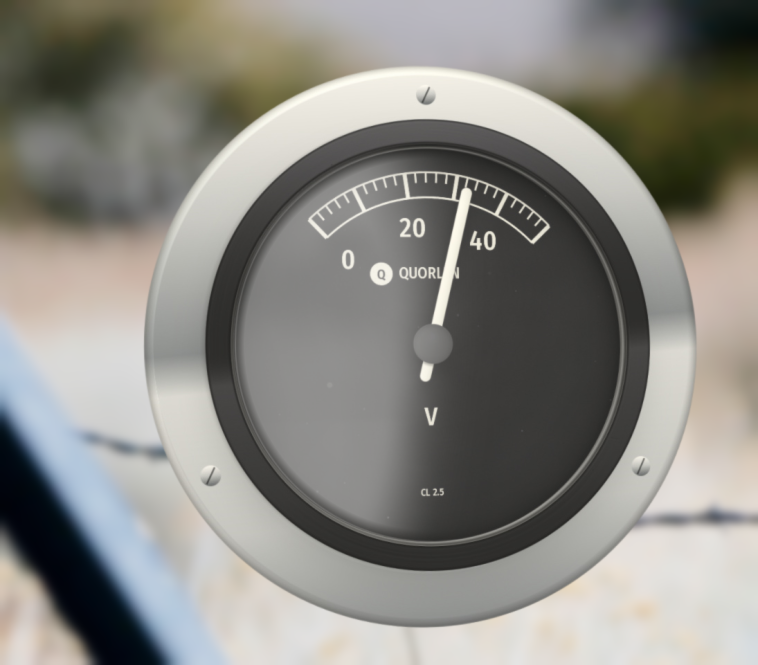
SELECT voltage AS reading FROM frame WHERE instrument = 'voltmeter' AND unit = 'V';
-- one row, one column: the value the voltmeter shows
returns 32 V
